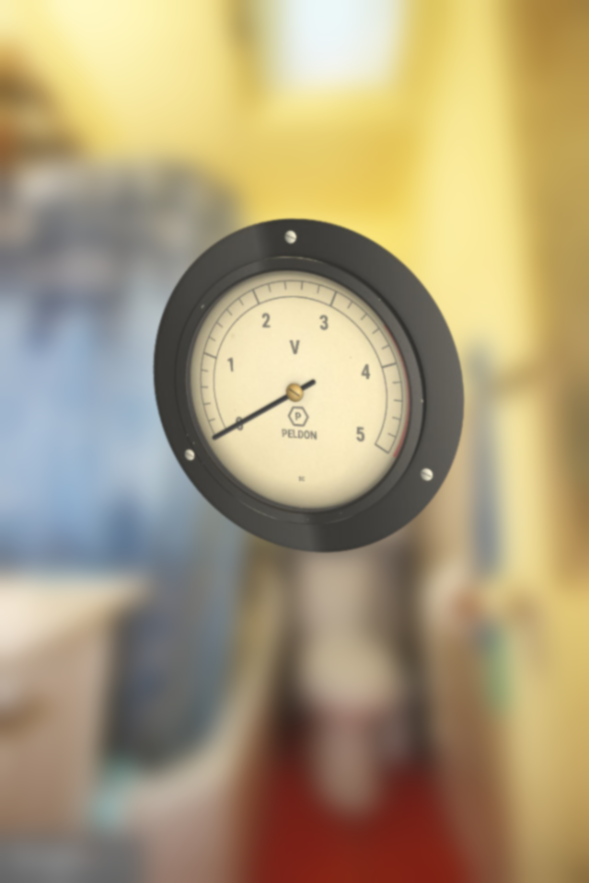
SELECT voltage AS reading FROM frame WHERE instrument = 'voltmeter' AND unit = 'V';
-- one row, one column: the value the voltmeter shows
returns 0 V
